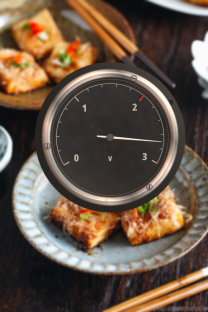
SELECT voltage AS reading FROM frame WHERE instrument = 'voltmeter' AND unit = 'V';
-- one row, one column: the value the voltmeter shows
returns 2.7 V
